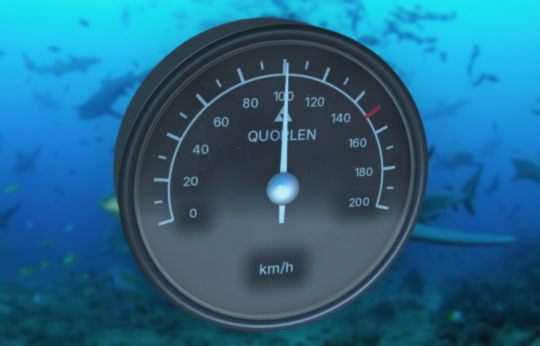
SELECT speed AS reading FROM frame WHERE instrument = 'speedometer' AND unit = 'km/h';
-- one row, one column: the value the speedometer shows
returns 100 km/h
